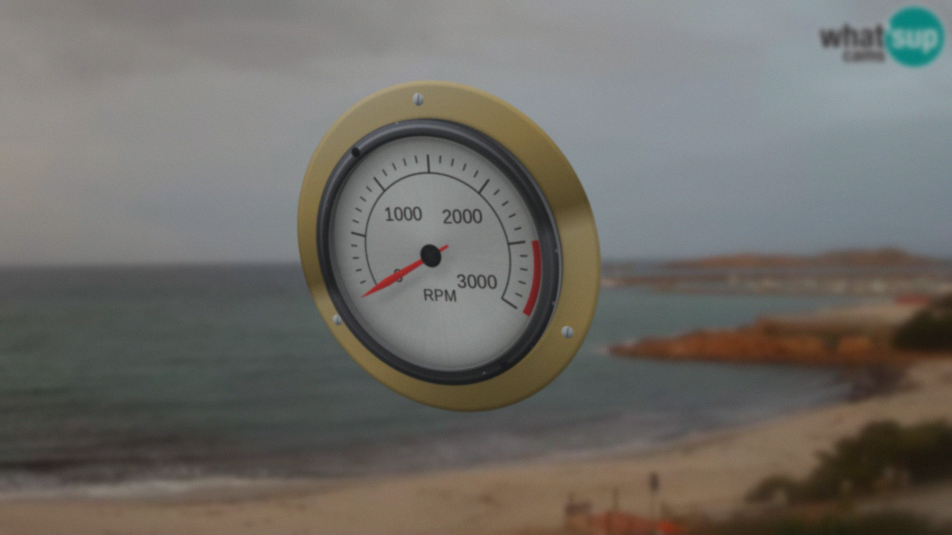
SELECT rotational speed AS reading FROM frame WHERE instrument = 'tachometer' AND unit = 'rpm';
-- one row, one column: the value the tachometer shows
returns 0 rpm
